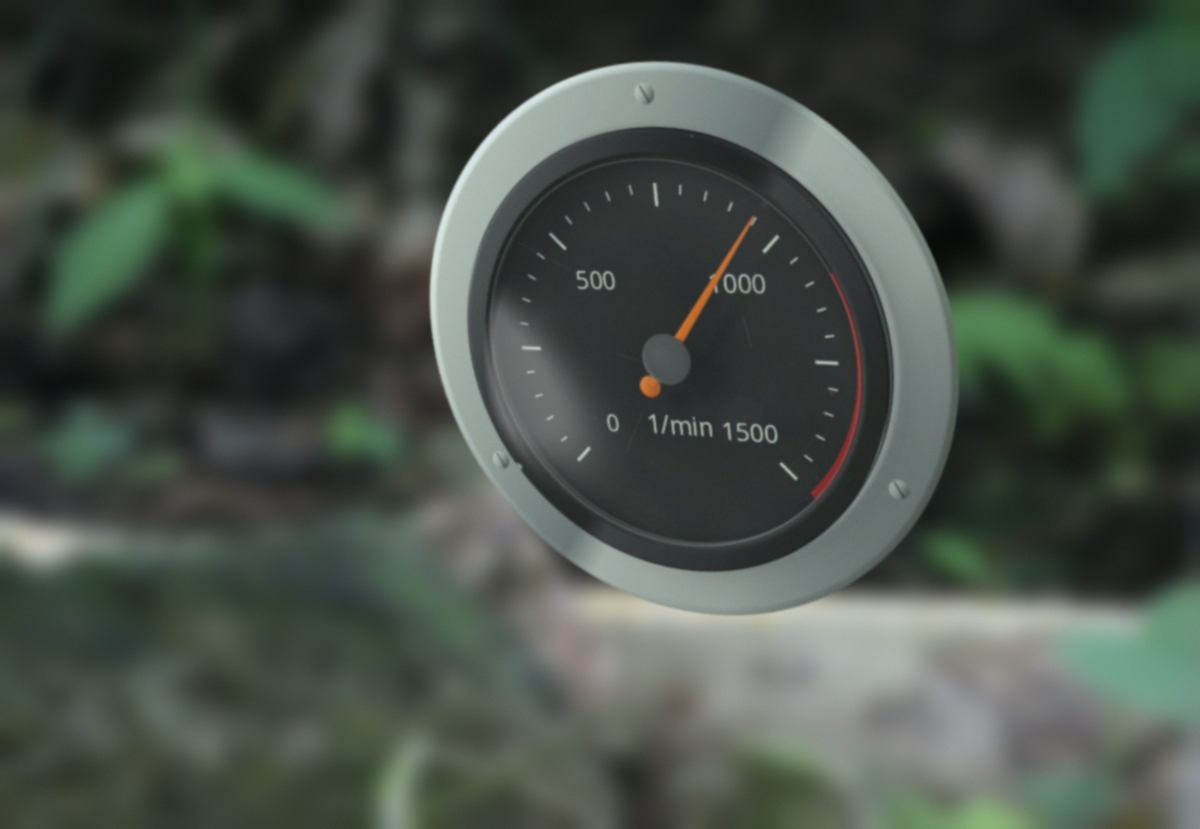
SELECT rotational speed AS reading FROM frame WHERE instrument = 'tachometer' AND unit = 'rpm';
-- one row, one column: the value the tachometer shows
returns 950 rpm
